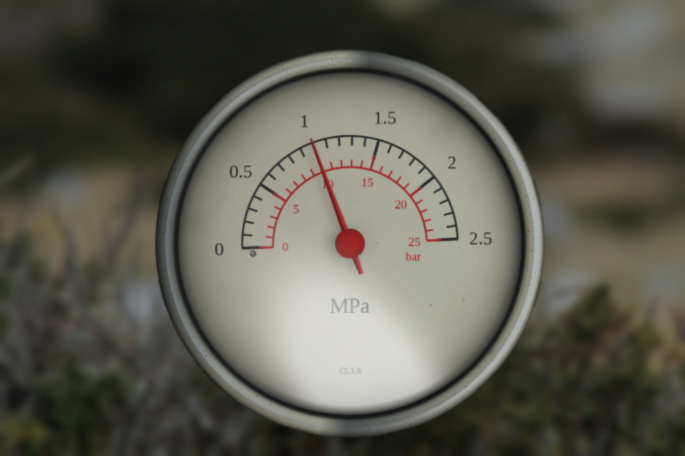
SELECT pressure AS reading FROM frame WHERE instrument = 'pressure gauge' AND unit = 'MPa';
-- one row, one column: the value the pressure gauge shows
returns 1 MPa
